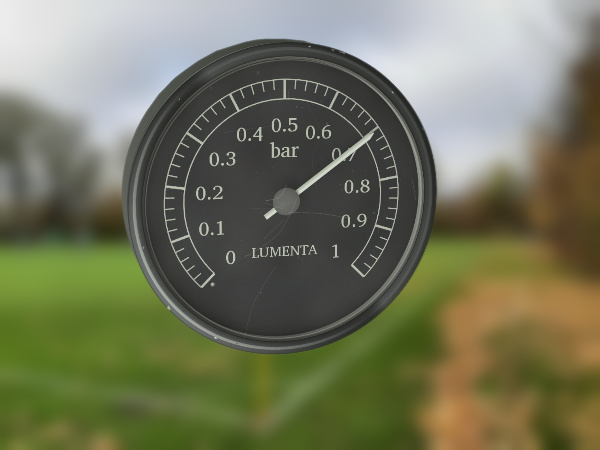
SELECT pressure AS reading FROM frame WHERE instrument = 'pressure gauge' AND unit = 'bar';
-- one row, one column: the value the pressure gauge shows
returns 0.7 bar
